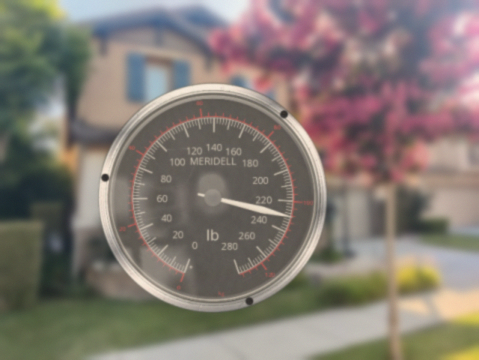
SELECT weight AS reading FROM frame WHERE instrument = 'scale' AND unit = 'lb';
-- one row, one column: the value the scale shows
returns 230 lb
